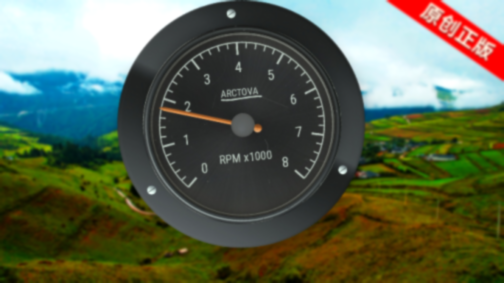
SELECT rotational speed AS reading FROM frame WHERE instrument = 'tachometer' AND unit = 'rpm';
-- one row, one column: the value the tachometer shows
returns 1800 rpm
